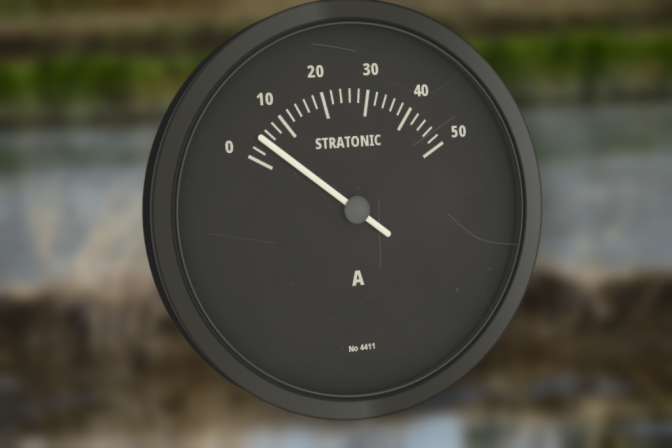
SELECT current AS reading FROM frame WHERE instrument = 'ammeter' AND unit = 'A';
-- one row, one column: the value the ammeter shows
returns 4 A
